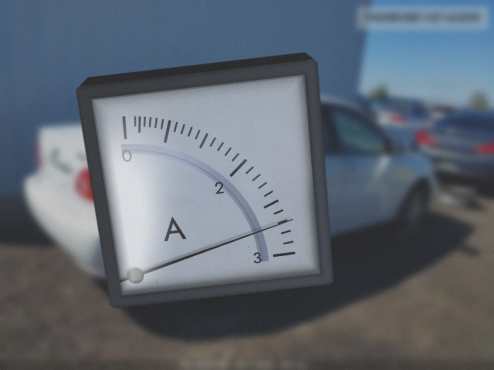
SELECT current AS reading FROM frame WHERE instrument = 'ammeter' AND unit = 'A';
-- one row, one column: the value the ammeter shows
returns 2.7 A
